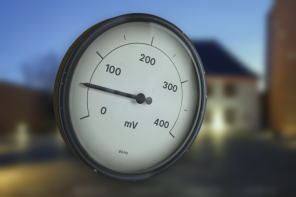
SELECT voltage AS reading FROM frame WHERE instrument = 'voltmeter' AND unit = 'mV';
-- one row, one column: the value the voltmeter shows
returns 50 mV
